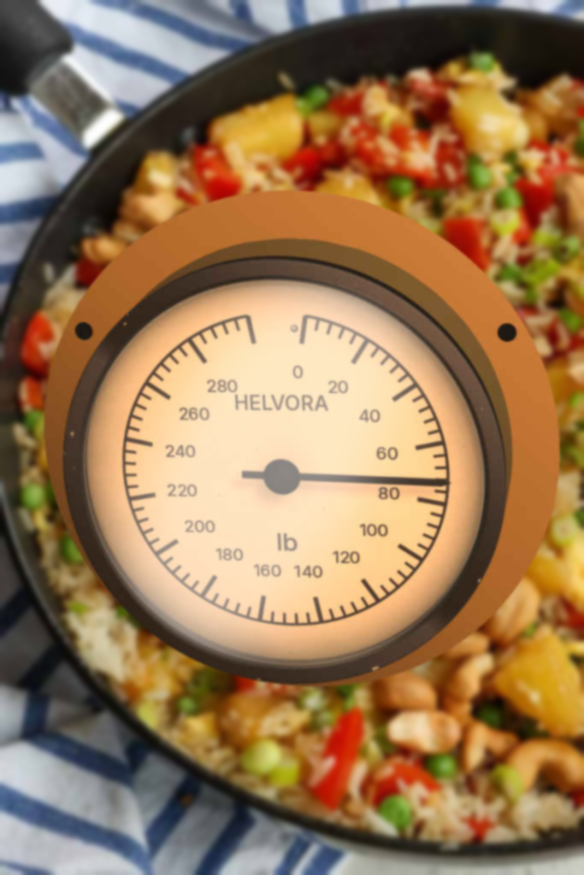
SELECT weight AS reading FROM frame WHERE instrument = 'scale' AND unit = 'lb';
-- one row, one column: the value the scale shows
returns 72 lb
